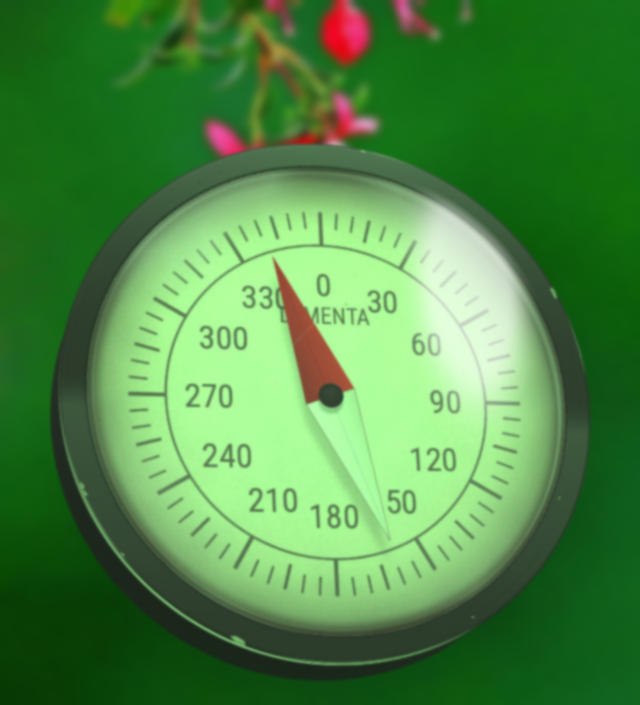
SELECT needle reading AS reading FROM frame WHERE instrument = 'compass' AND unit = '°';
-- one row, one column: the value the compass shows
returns 340 °
